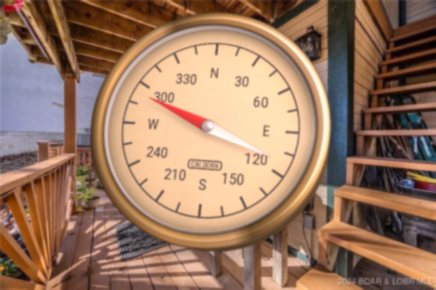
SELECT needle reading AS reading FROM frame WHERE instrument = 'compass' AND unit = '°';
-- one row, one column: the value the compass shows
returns 292.5 °
